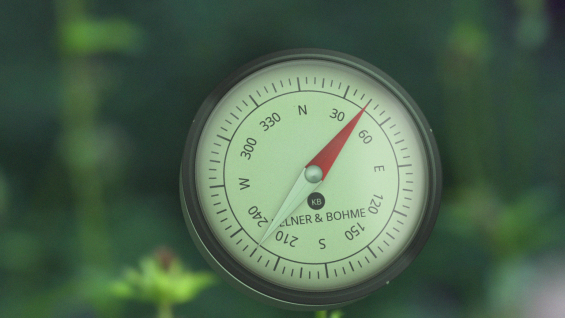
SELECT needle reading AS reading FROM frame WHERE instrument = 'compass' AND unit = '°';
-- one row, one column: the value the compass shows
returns 45 °
